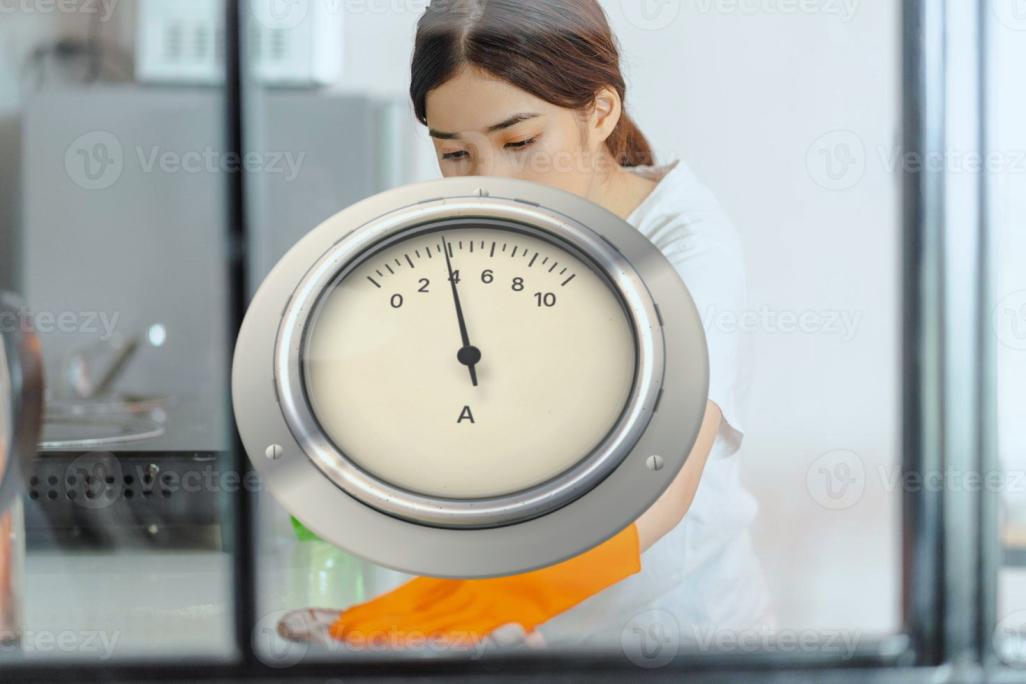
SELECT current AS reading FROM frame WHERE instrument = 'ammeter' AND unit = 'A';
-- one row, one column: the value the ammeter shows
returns 3.75 A
